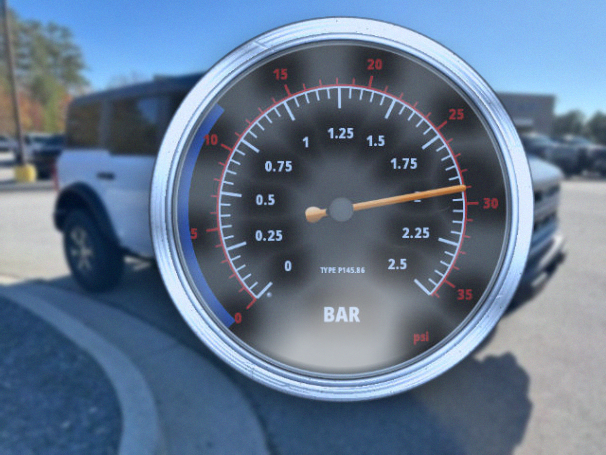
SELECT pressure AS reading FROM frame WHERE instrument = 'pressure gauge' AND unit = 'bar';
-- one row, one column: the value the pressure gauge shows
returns 2 bar
